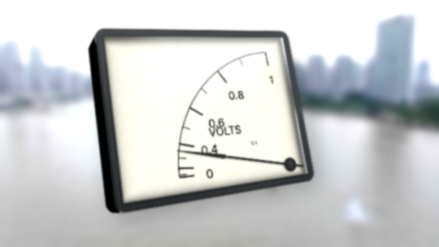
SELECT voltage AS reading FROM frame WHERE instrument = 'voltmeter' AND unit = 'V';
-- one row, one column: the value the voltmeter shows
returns 0.35 V
